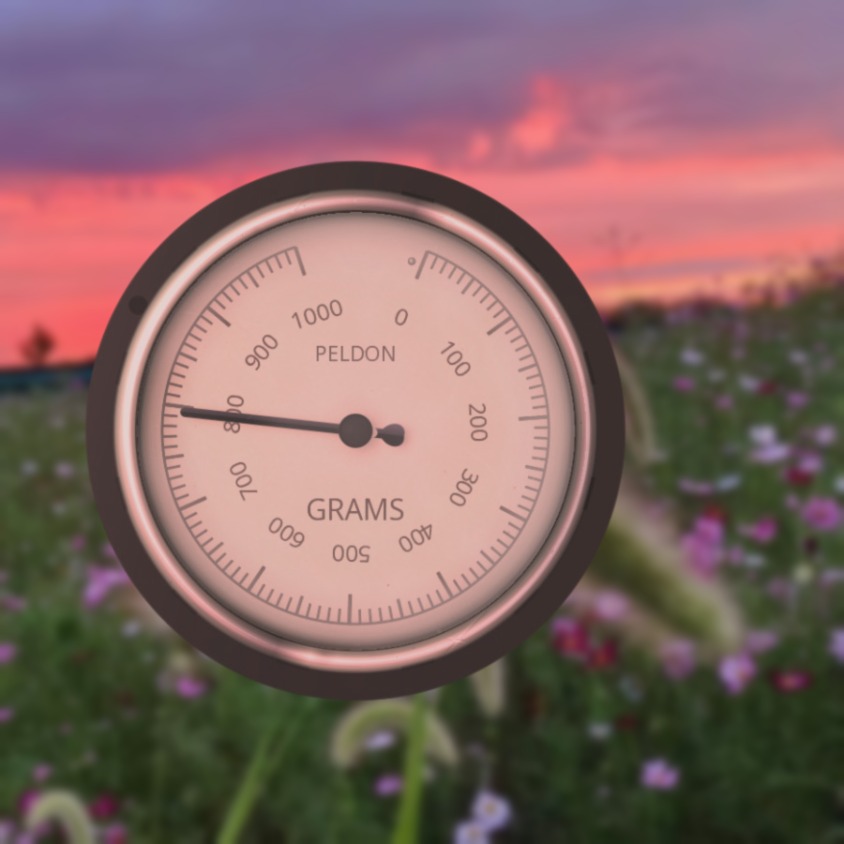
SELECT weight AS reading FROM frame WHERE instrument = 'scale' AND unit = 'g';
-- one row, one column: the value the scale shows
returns 795 g
